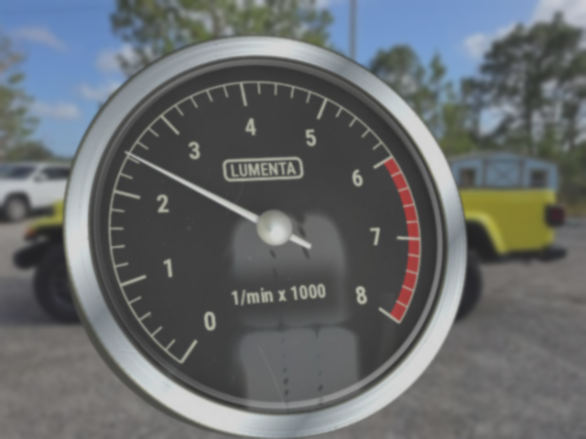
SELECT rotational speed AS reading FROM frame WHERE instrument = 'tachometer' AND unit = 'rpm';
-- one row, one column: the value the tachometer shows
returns 2400 rpm
